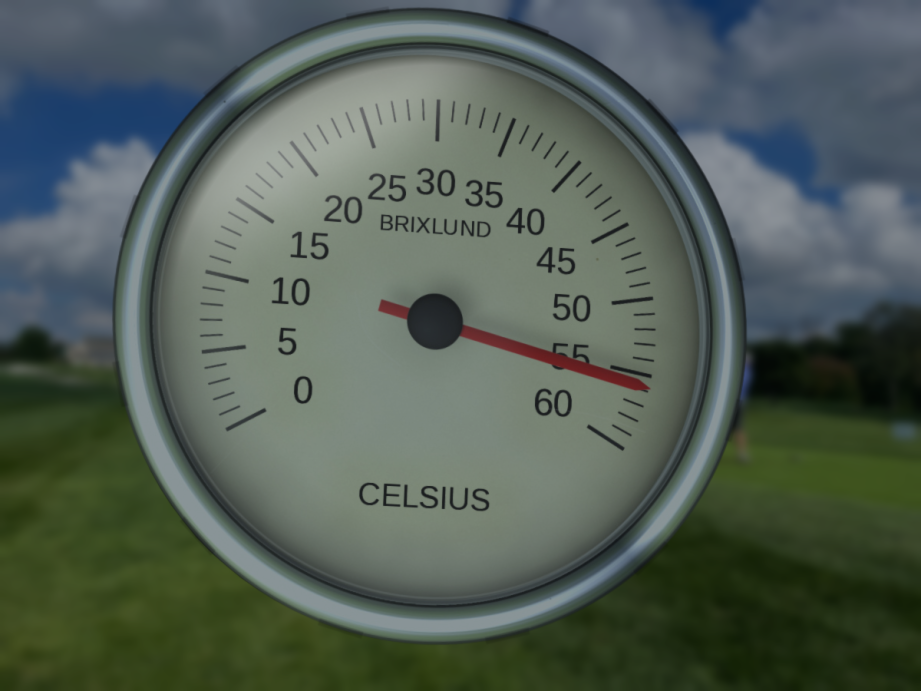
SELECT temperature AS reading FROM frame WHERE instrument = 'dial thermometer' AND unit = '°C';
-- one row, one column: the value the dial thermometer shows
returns 56 °C
